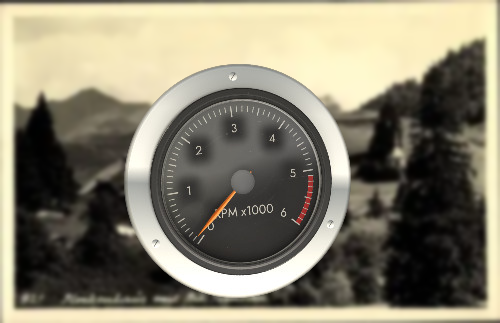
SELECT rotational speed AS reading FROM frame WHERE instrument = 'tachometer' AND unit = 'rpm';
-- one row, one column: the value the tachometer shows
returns 100 rpm
